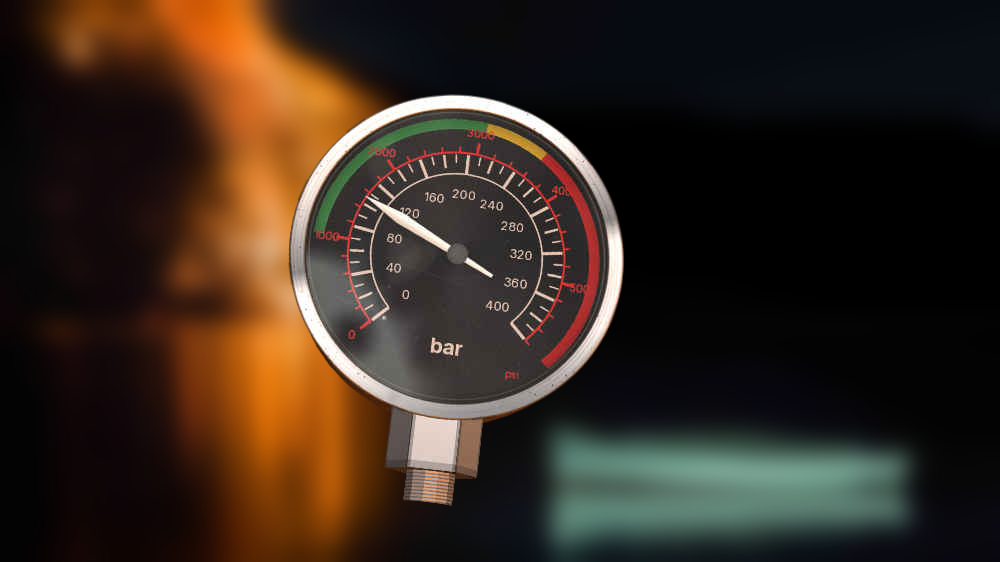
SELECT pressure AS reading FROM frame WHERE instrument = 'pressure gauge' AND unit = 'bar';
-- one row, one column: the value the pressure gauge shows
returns 105 bar
